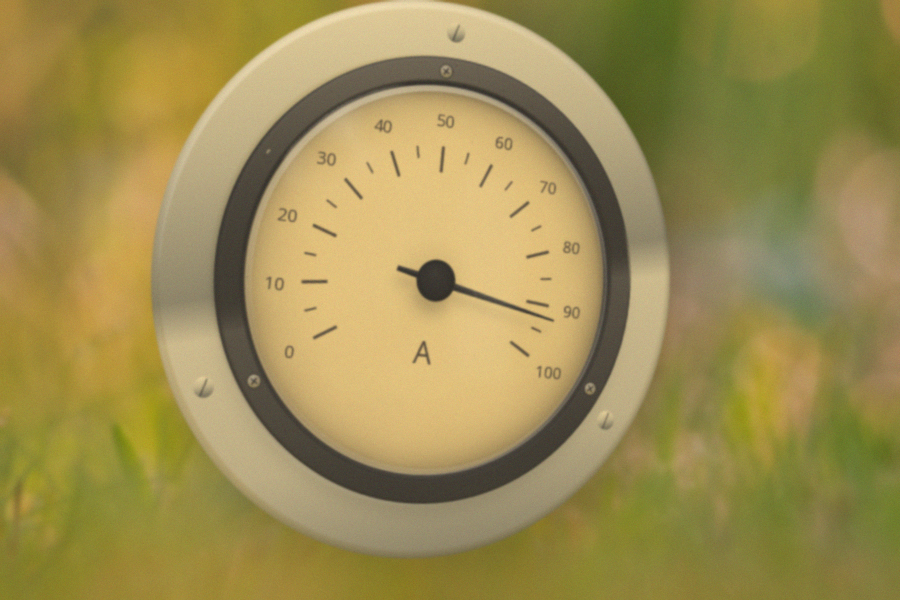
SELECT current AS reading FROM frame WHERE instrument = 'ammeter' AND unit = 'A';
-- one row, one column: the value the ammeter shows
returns 92.5 A
